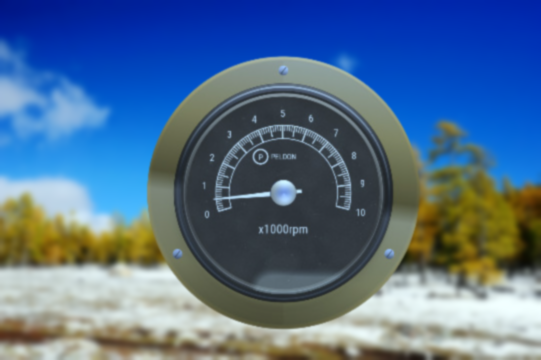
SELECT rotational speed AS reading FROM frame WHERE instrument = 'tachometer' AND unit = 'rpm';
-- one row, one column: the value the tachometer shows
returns 500 rpm
